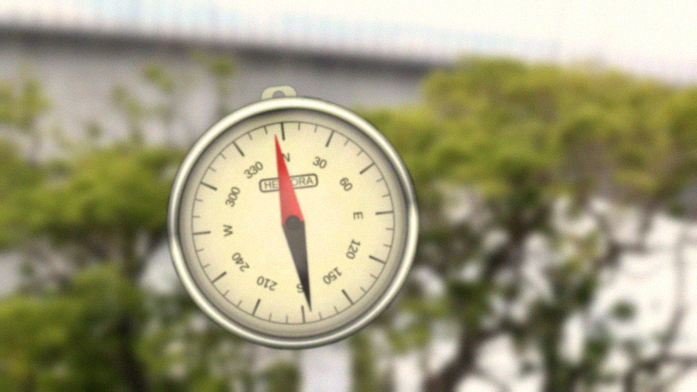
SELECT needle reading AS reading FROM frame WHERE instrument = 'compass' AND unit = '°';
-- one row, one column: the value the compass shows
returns 355 °
